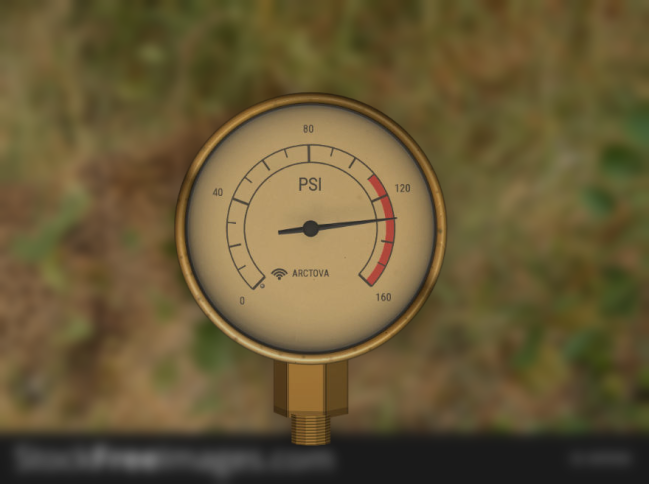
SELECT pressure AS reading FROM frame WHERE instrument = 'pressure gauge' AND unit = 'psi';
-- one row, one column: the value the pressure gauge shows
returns 130 psi
